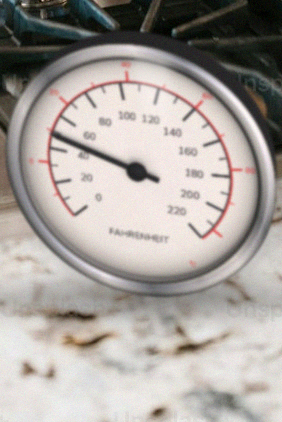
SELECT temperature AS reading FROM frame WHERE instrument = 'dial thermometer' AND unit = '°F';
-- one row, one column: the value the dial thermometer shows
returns 50 °F
